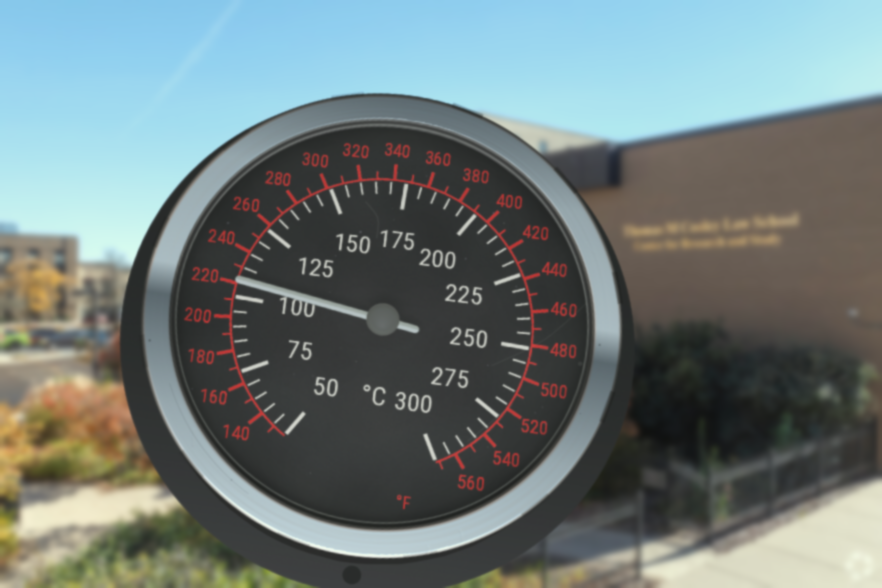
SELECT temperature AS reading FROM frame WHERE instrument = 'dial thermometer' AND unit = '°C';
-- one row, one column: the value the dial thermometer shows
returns 105 °C
